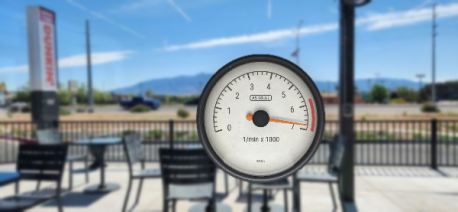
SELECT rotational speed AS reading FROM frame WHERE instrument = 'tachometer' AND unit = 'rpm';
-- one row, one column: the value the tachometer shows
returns 6800 rpm
